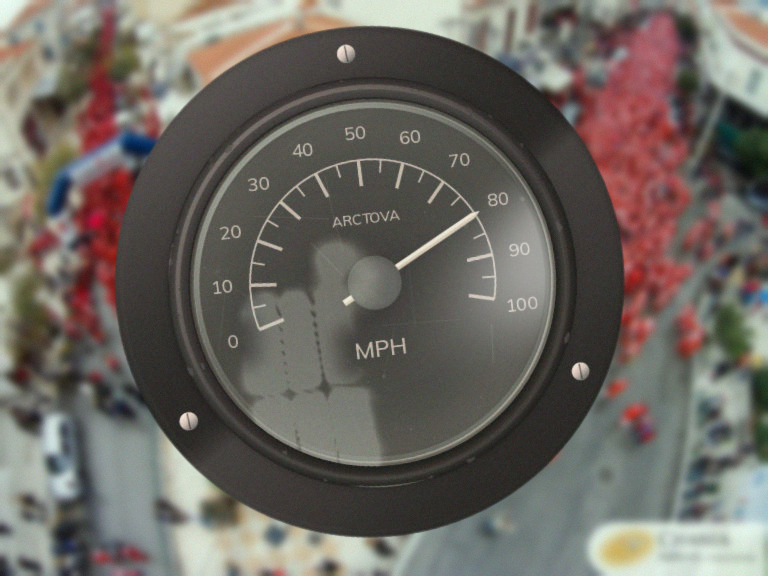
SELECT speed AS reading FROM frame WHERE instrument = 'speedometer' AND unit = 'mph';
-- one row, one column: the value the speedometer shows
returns 80 mph
